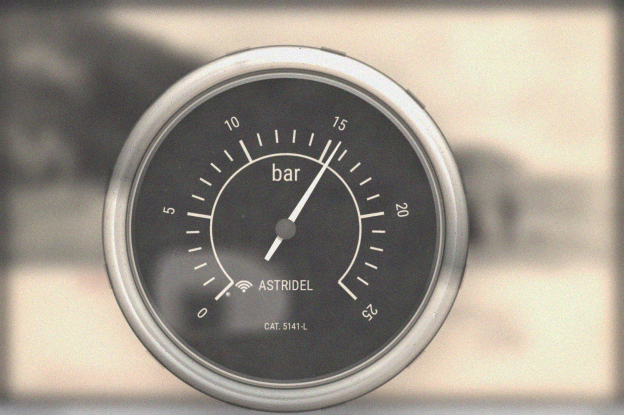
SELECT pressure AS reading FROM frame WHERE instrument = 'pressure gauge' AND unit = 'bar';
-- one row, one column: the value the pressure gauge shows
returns 15.5 bar
